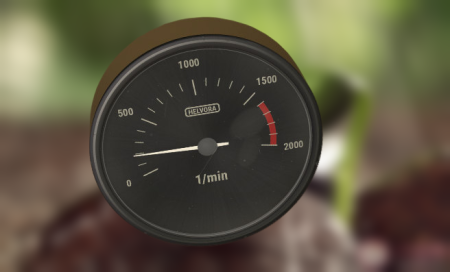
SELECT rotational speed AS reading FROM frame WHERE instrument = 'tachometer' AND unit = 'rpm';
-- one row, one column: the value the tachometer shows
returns 200 rpm
